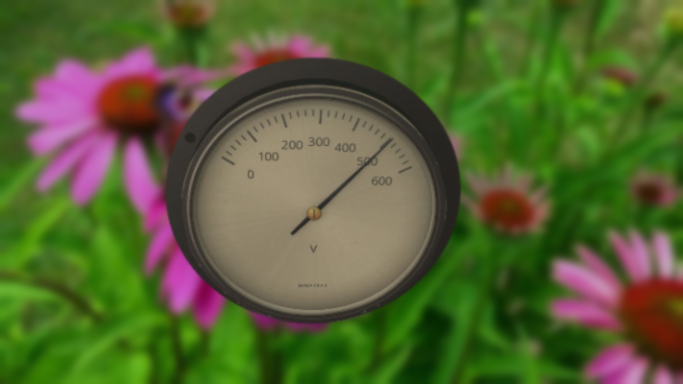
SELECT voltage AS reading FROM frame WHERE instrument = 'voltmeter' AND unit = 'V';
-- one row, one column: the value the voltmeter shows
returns 500 V
